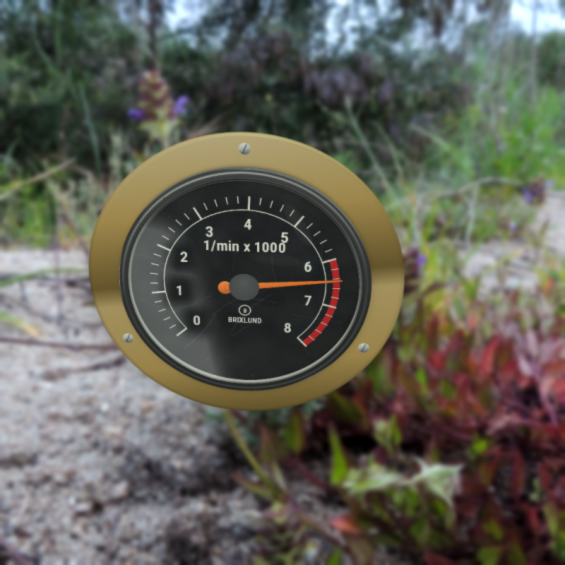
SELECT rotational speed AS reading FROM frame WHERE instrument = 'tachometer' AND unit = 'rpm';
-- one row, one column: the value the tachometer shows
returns 6400 rpm
